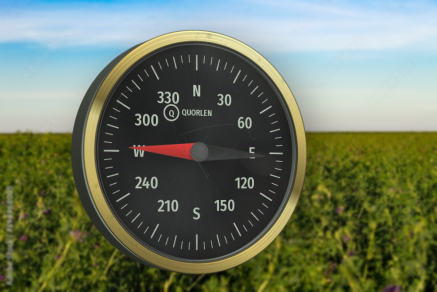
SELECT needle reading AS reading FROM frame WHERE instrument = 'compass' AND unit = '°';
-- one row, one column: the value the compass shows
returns 272.5 °
